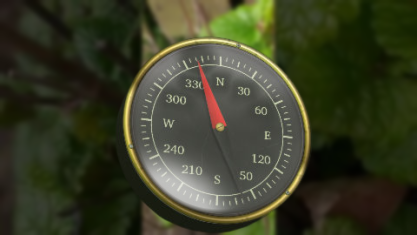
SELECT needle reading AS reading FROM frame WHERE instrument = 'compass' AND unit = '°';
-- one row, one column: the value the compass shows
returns 340 °
